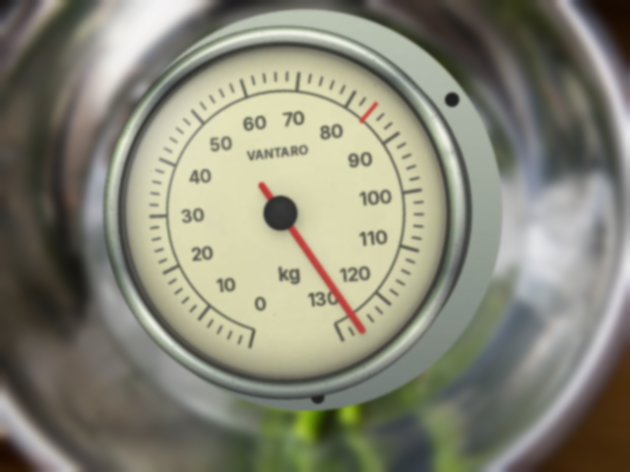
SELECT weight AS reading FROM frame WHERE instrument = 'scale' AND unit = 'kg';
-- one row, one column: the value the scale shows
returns 126 kg
